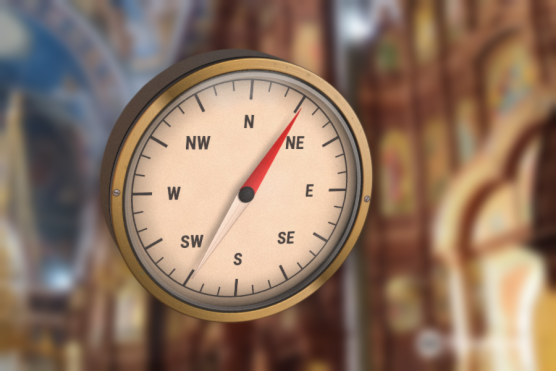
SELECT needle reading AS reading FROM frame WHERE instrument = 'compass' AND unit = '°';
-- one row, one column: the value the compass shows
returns 30 °
